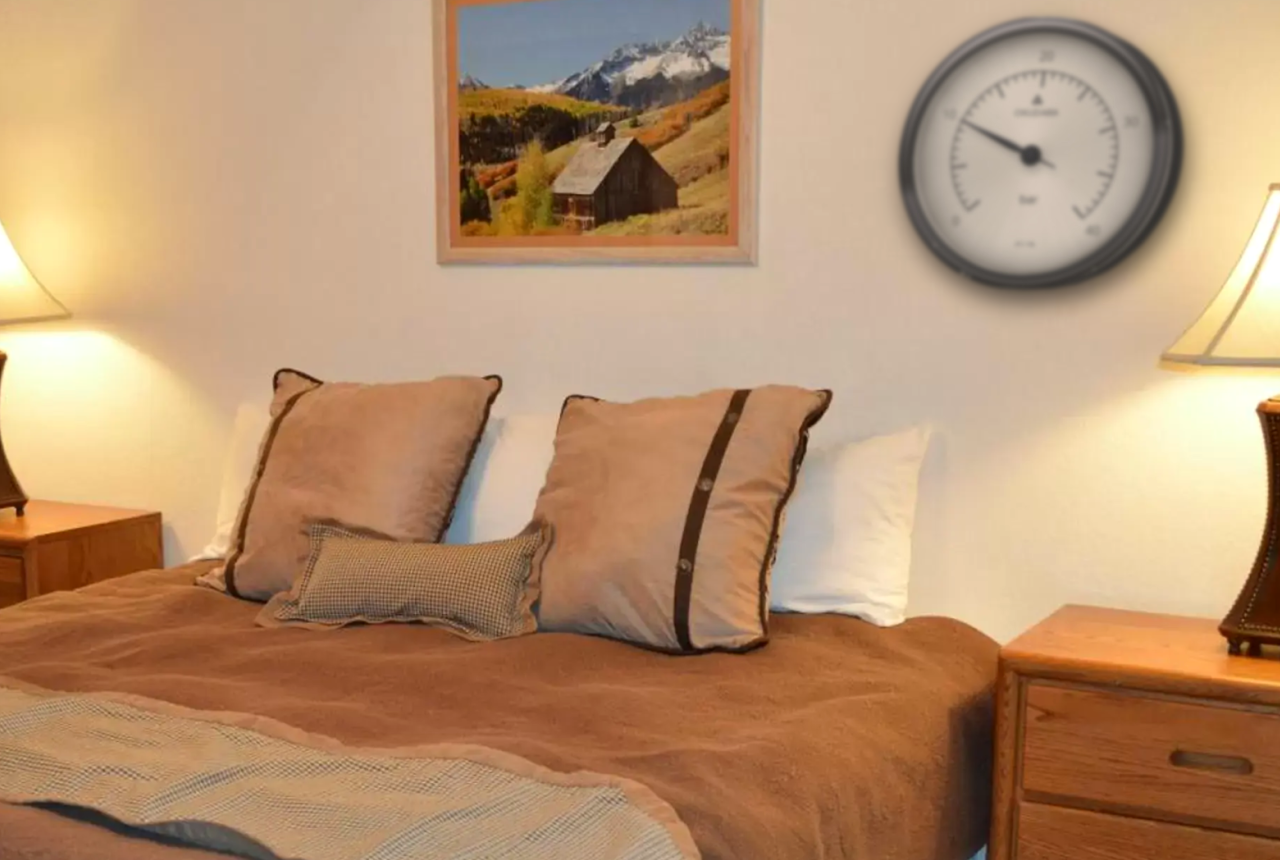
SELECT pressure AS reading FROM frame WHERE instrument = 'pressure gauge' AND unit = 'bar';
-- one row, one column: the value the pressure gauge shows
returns 10 bar
